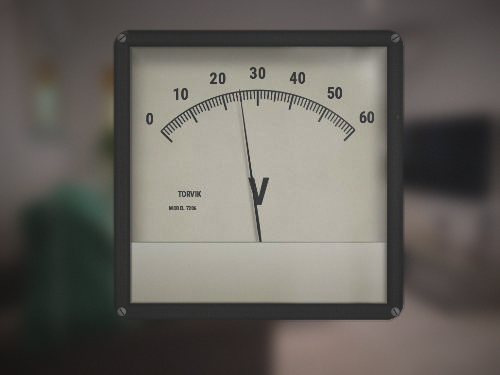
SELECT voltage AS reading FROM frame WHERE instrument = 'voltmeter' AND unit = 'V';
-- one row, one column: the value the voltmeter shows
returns 25 V
